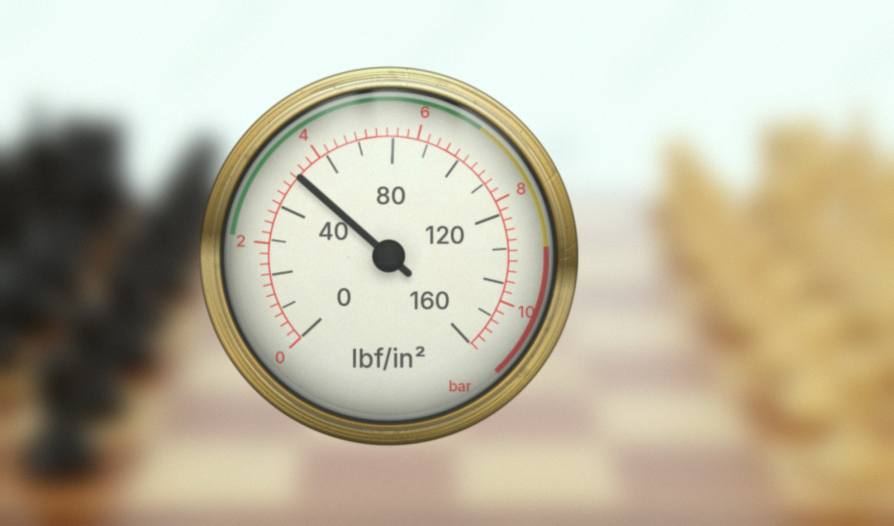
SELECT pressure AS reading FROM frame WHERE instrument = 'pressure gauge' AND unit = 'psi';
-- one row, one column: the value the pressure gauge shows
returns 50 psi
